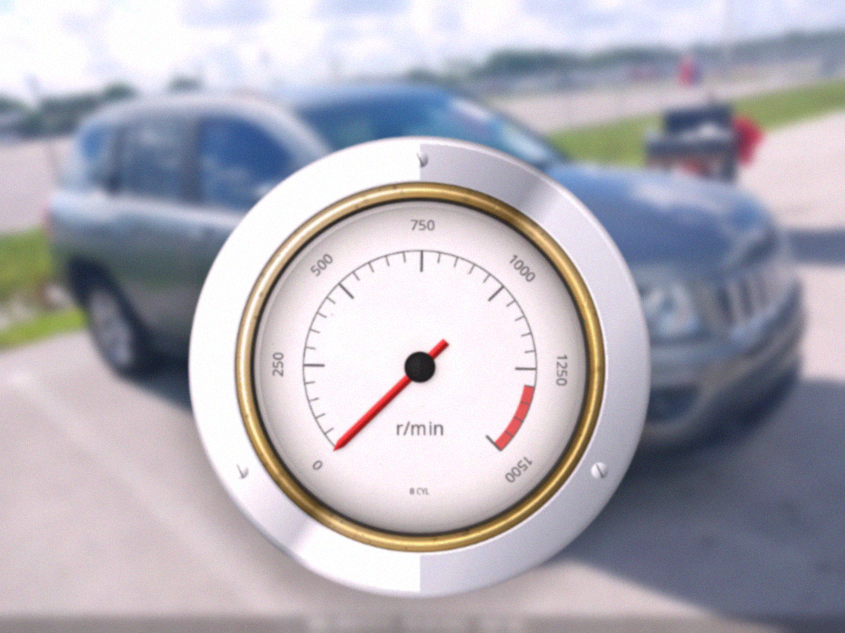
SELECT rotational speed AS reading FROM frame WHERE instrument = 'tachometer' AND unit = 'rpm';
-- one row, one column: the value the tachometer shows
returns 0 rpm
